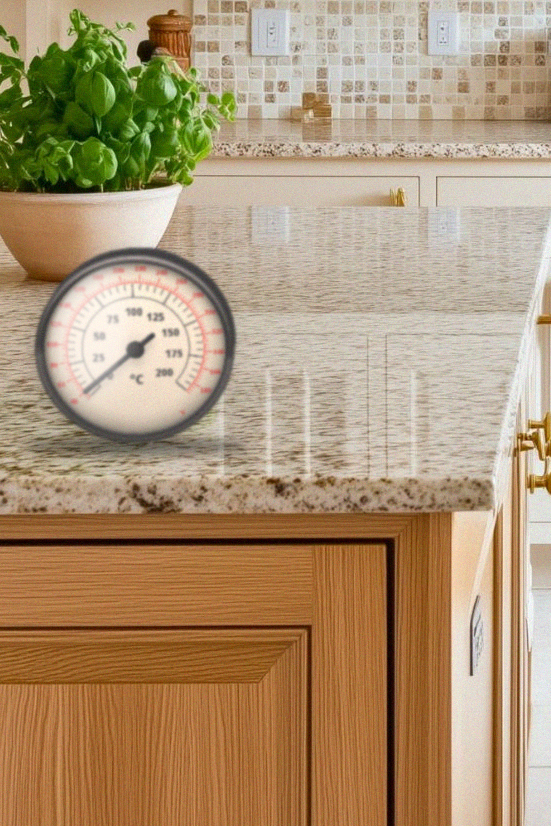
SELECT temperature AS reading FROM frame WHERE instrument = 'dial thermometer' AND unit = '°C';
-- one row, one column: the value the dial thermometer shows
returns 5 °C
